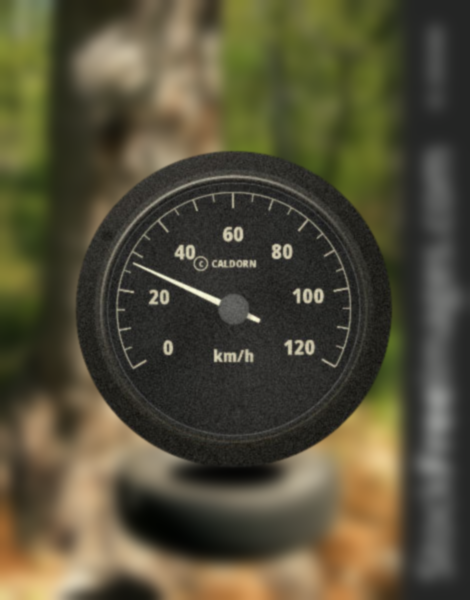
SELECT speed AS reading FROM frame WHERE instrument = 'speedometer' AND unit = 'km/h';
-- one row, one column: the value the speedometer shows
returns 27.5 km/h
